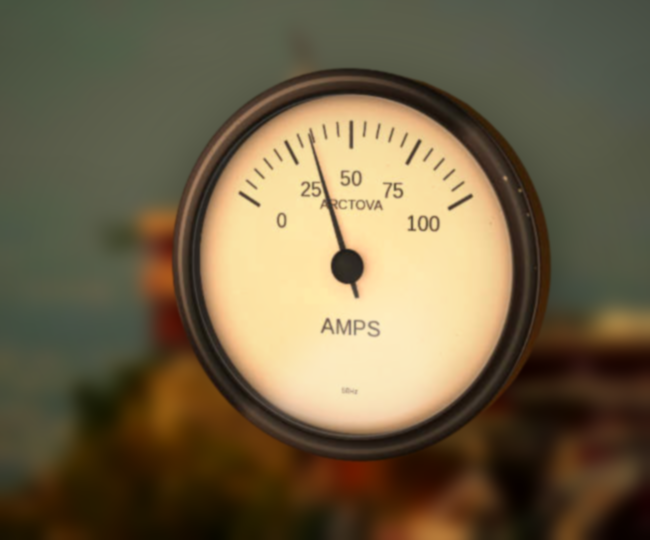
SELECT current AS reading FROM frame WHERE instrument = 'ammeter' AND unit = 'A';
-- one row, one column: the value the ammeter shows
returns 35 A
